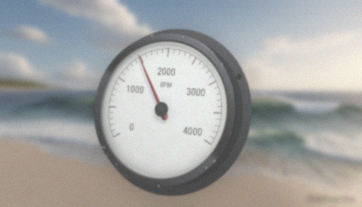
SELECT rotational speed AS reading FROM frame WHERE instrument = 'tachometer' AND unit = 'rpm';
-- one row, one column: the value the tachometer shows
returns 1500 rpm
